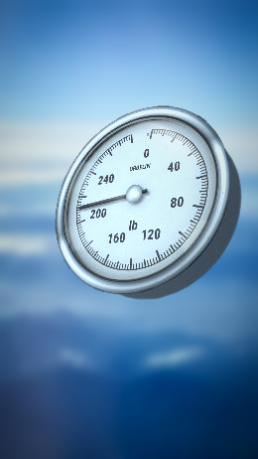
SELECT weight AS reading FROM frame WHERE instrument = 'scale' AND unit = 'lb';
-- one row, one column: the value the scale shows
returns 210 lb
